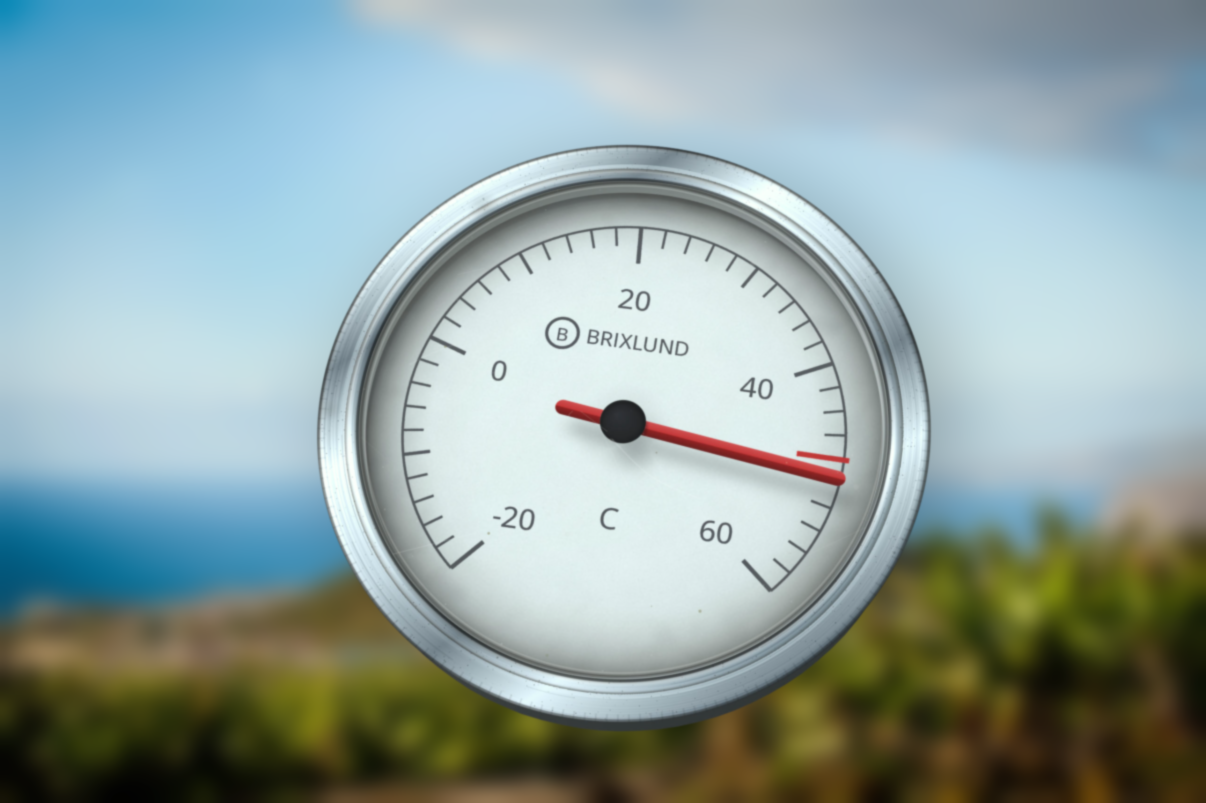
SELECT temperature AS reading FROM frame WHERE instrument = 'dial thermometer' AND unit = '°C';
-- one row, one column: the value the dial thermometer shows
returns 50 °C
